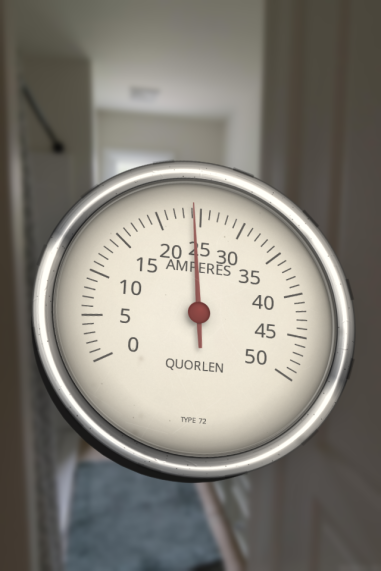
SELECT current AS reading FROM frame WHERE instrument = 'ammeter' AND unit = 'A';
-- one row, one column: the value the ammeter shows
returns 24 A
